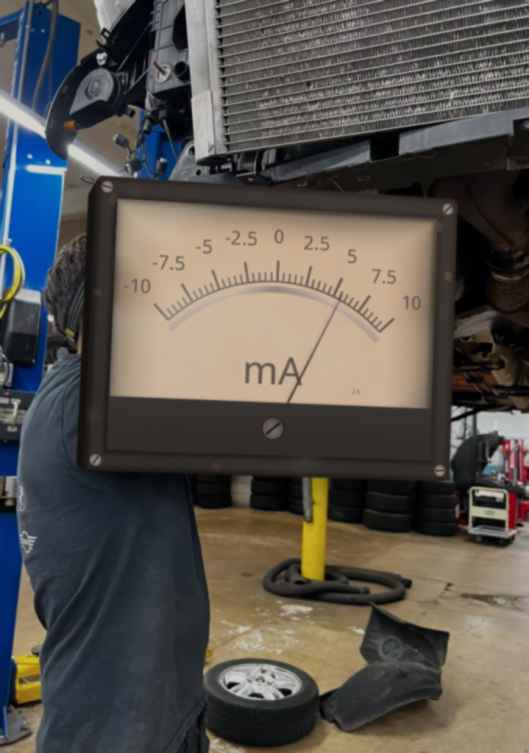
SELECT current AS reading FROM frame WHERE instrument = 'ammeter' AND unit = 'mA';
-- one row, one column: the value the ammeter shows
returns 5.5 mA
